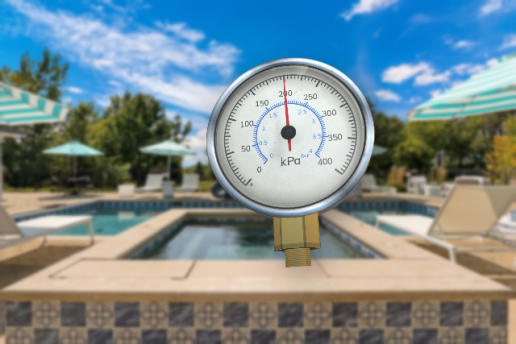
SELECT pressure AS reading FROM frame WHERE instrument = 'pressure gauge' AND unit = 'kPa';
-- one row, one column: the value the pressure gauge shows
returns 200 kPa
